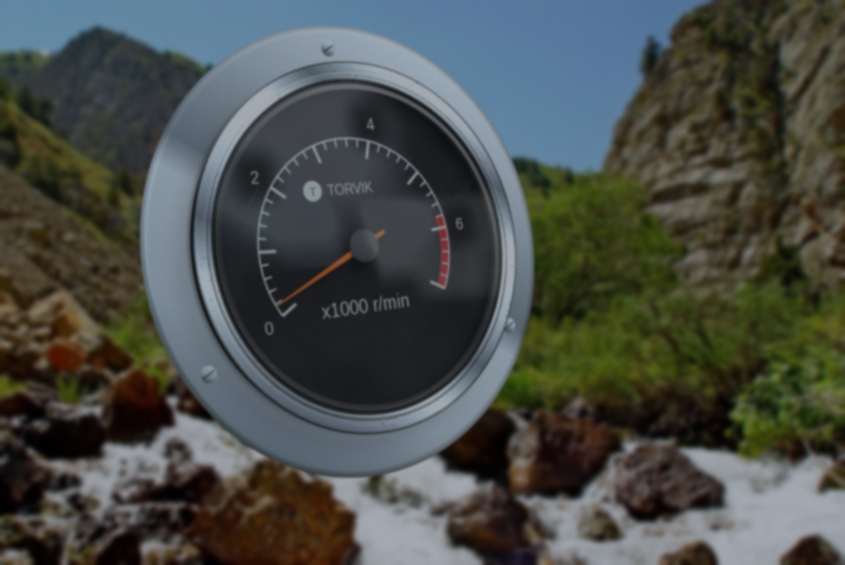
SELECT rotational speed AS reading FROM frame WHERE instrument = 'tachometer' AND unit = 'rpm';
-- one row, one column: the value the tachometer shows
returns 200 rpm
